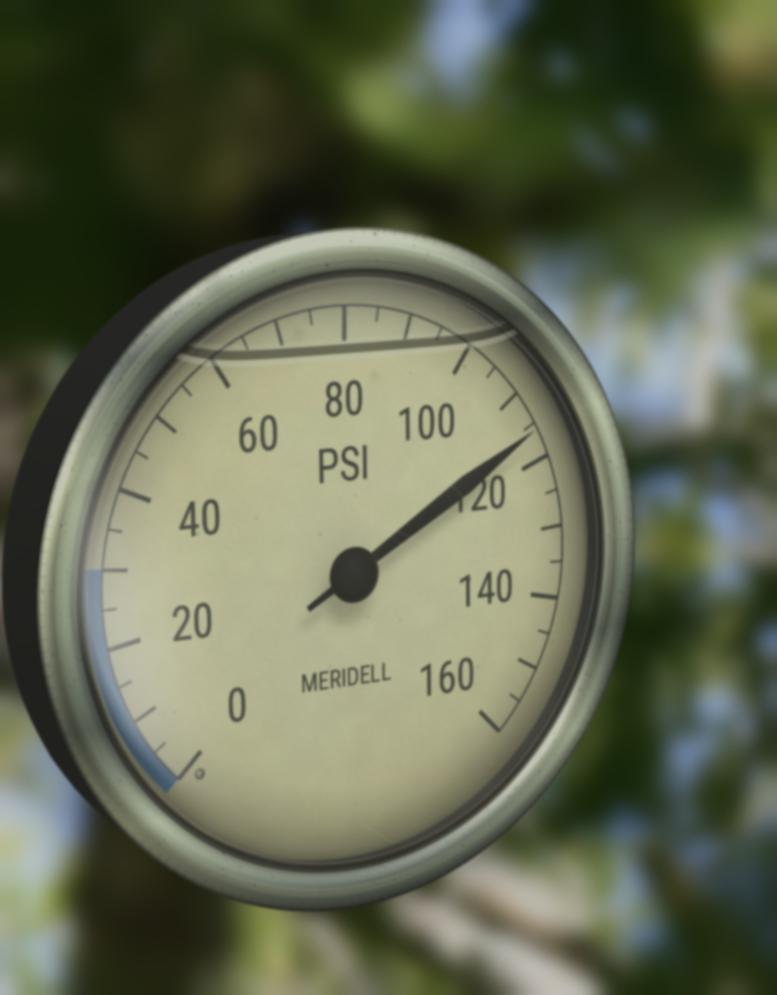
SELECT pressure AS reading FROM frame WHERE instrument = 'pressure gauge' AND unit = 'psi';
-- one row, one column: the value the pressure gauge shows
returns 115 psi
